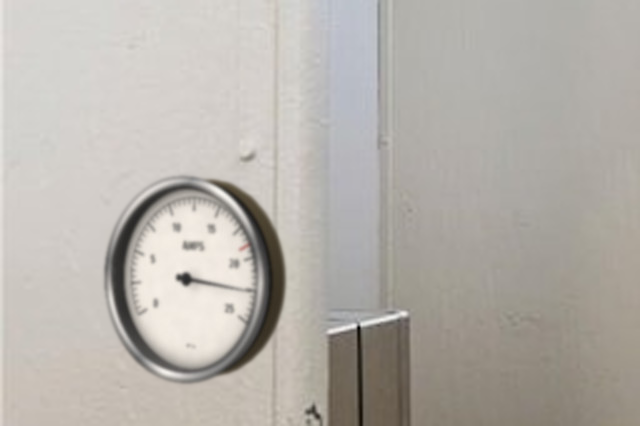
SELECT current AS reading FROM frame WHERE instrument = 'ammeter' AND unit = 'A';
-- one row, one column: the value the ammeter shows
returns 22.5 A
